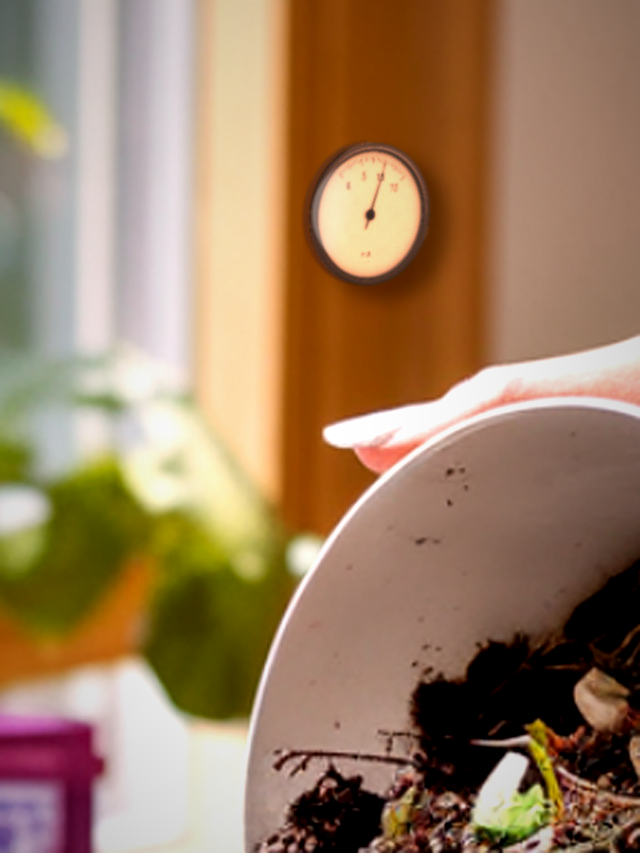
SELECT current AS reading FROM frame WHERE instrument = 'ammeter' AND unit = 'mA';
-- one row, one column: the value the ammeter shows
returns 10 mA
